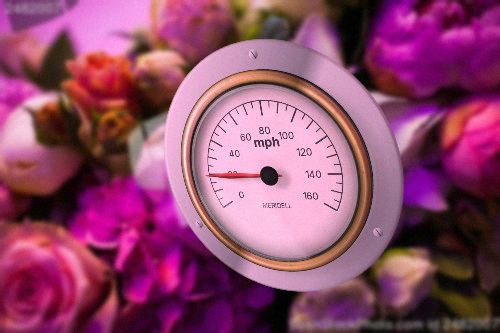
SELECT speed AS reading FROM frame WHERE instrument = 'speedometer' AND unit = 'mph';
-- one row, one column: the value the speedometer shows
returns 20 mph
